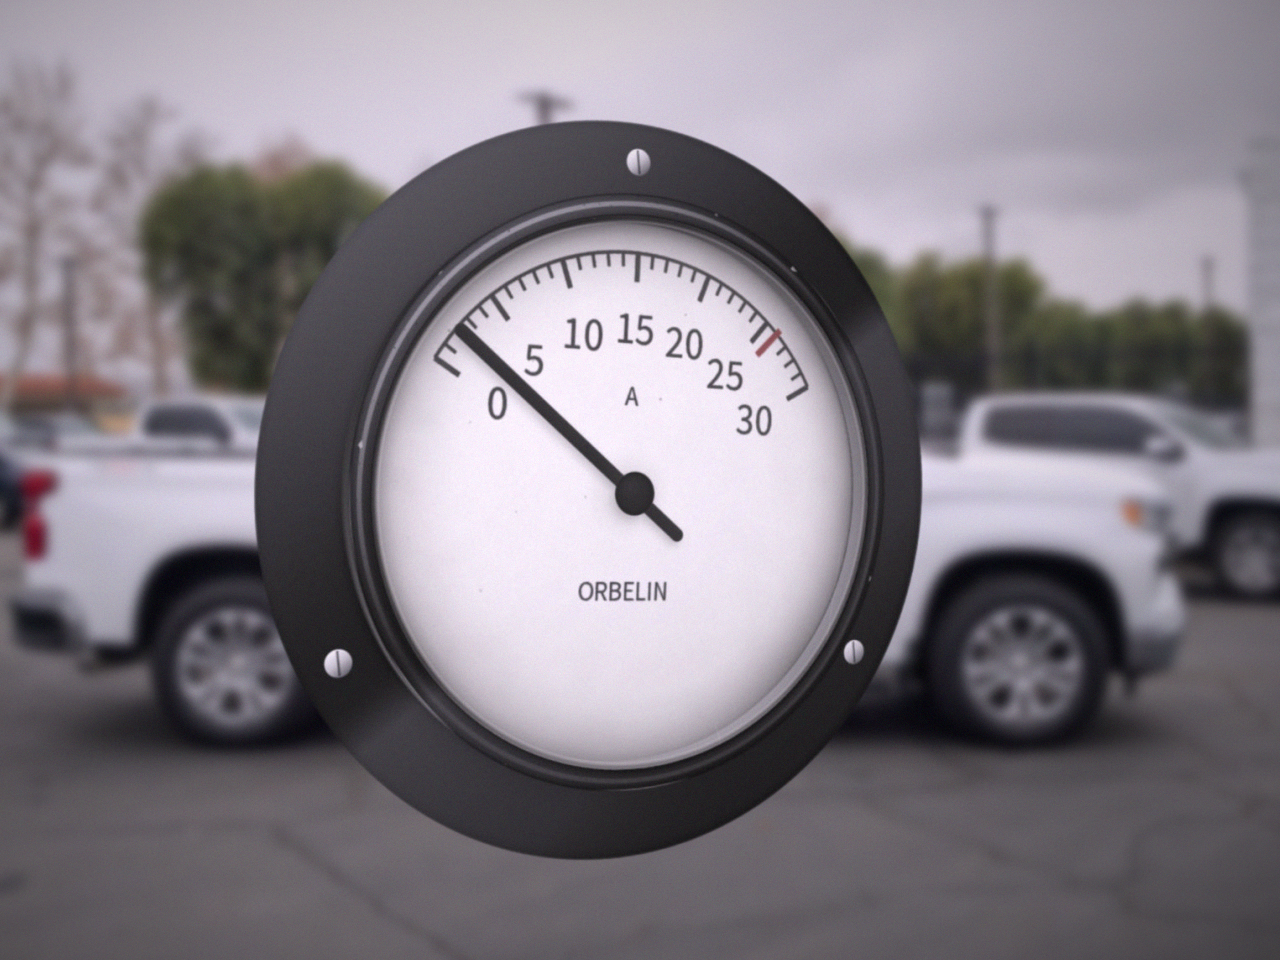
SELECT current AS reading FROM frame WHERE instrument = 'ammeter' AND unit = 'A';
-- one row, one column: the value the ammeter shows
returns 2 A
